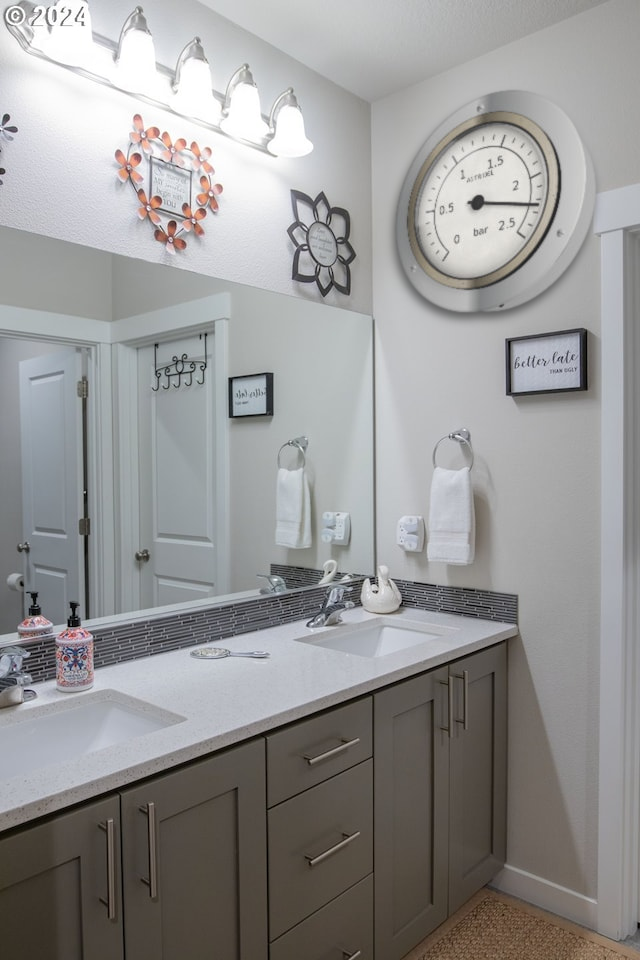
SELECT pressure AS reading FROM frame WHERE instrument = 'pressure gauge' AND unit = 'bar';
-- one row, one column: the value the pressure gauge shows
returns 2.25 bar
